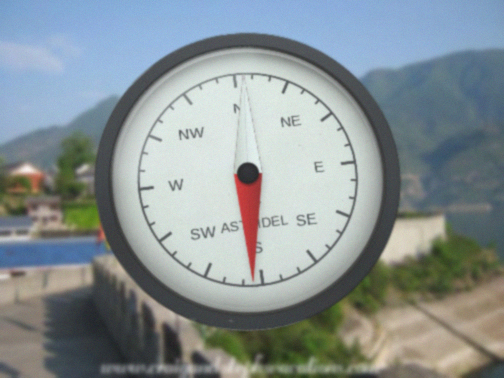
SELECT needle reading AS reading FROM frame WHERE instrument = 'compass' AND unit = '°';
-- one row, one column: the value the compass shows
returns 185 °
